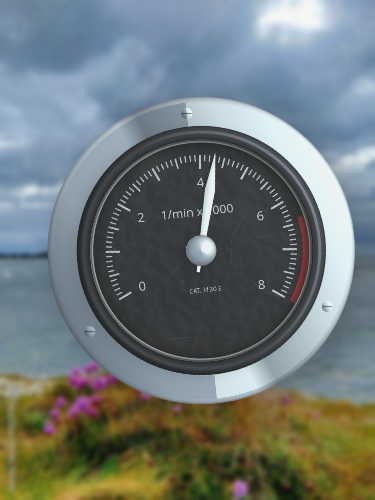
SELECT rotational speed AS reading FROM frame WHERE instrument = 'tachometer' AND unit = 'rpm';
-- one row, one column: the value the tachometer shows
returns 4300 rpm
